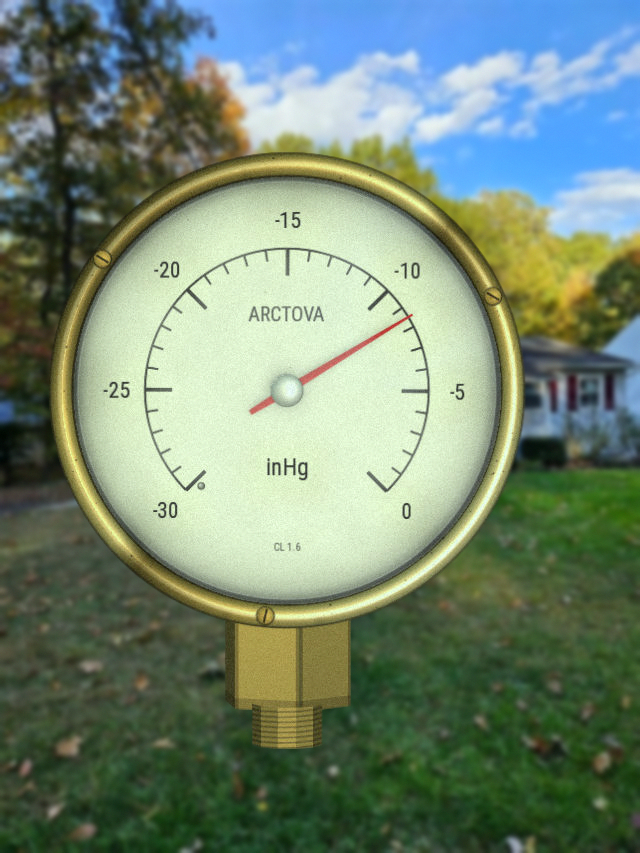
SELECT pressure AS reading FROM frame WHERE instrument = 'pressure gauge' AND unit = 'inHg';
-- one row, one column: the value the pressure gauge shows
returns -8.5 inHg
